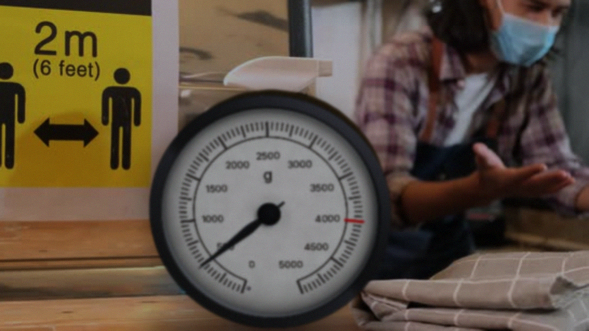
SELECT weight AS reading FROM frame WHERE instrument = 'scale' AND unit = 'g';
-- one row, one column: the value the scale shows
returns 500 g
